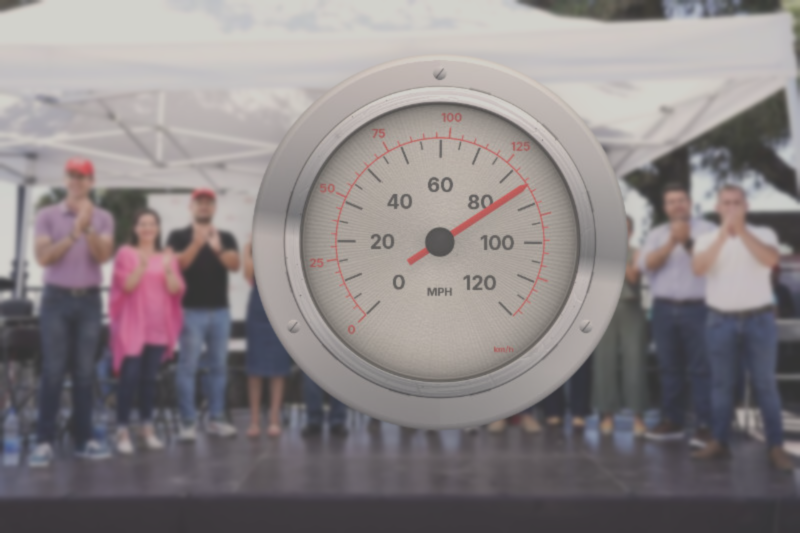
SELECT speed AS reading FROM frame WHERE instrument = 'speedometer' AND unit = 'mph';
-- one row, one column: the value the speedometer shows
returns 85 mph
